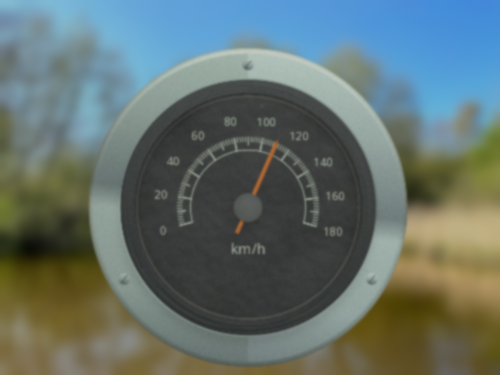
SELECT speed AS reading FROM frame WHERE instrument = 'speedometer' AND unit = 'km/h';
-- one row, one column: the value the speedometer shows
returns 110 km/h
